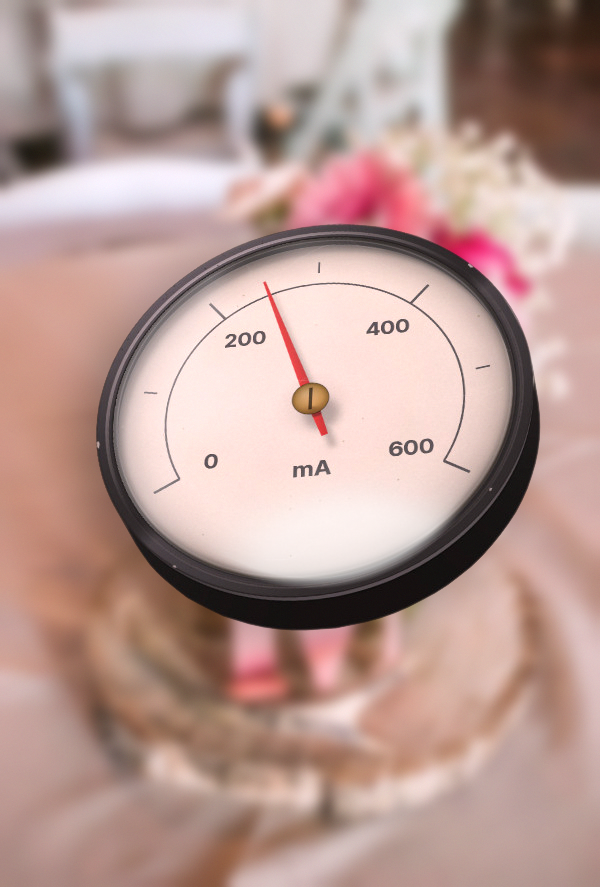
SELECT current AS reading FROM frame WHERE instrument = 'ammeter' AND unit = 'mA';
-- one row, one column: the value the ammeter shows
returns 250 mA
